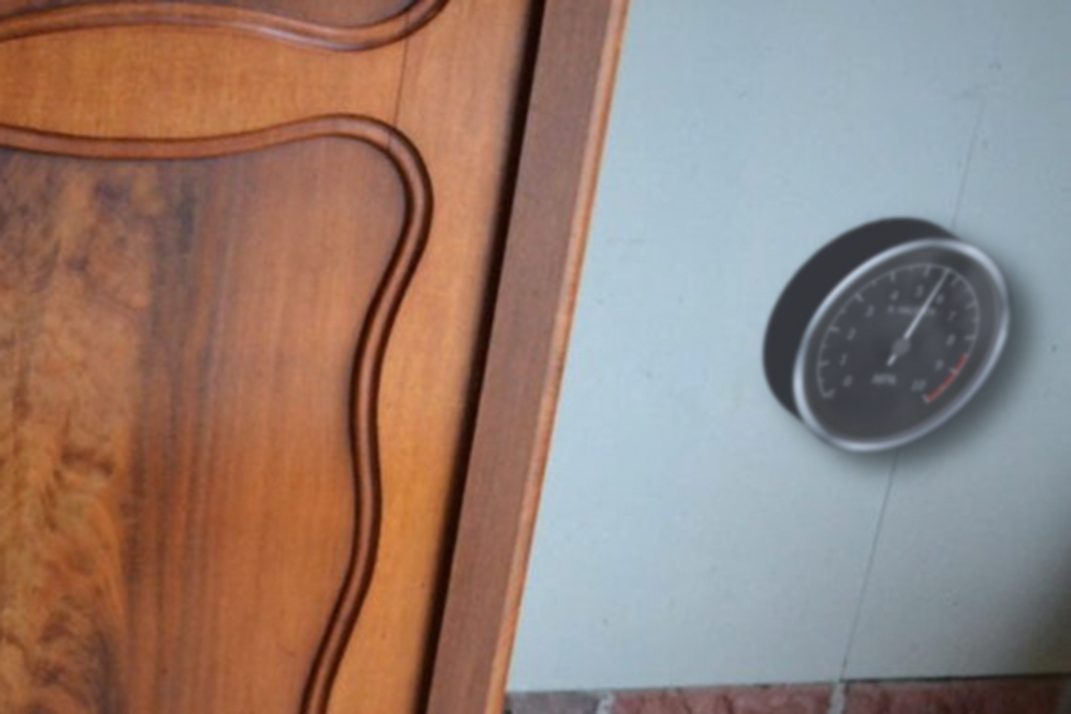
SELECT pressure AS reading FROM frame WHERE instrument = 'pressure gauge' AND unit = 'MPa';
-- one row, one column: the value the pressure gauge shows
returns 5.5 MPa
